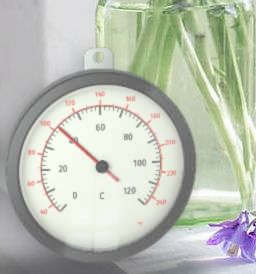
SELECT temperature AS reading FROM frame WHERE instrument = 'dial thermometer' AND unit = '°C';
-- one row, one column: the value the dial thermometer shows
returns 40 °C
